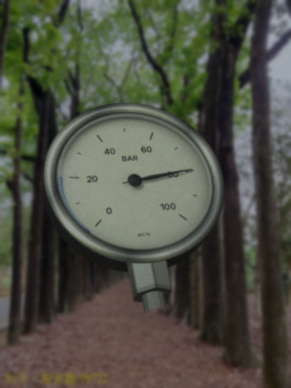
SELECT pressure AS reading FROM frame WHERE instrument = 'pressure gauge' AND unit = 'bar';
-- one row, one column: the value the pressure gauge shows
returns 80 bar
